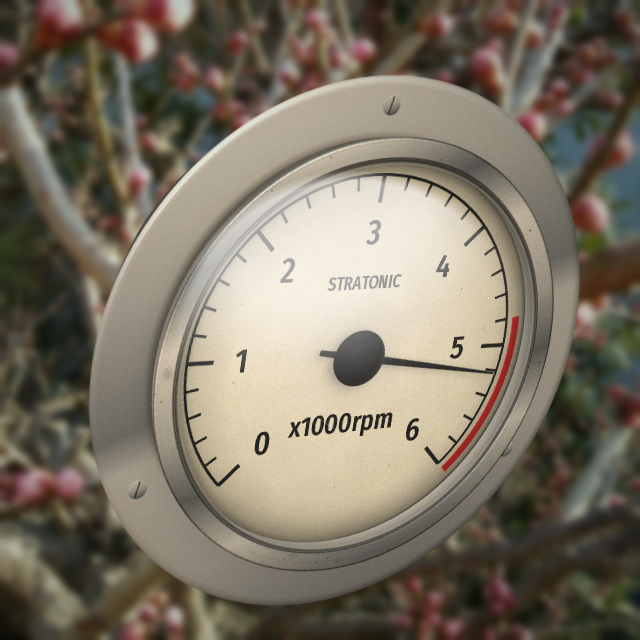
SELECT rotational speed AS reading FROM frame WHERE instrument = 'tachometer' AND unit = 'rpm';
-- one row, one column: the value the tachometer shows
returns 5200 rpm
